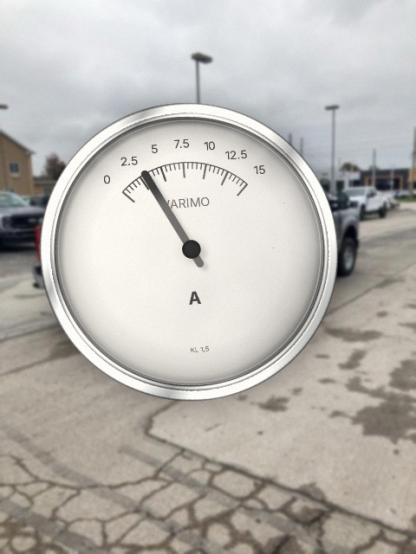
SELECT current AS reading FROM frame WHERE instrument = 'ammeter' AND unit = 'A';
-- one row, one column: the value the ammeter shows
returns 3 A
